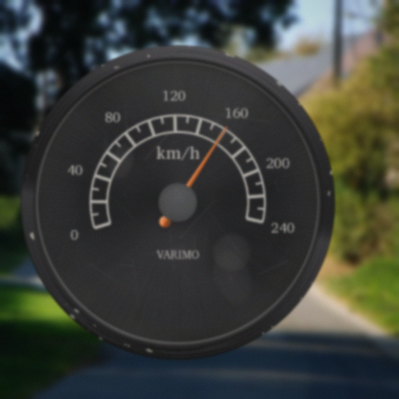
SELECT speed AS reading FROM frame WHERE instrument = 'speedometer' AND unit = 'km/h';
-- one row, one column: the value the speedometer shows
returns 160 km/h
